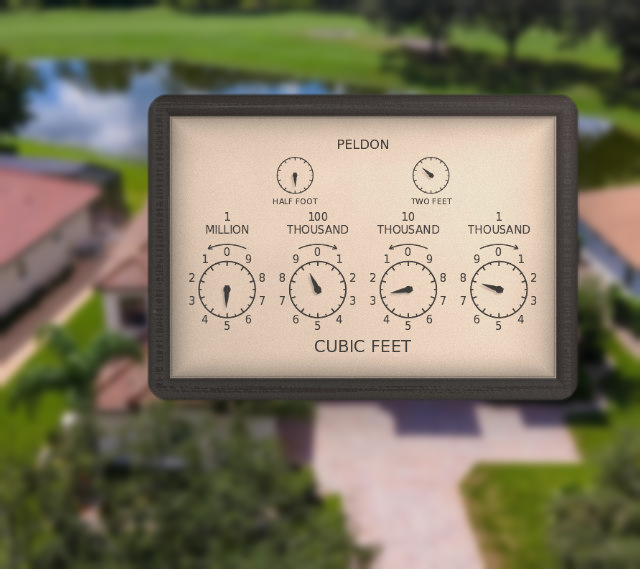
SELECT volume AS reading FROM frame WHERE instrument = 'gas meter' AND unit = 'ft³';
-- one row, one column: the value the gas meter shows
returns 492800 ft³
